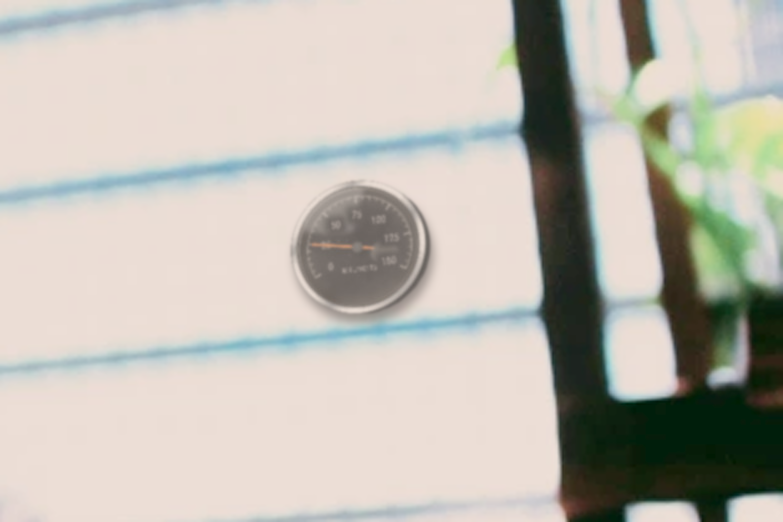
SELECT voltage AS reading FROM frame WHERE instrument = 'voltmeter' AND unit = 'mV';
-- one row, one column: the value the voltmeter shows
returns 25 mV
